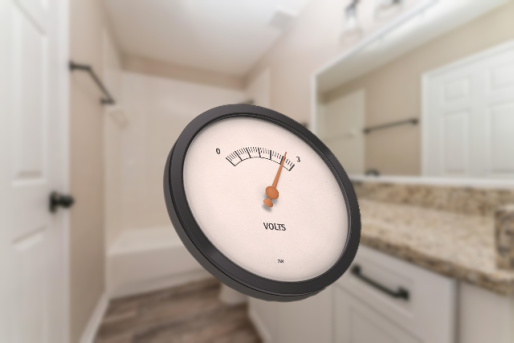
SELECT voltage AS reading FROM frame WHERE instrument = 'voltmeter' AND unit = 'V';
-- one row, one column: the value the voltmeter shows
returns 2.5 V
